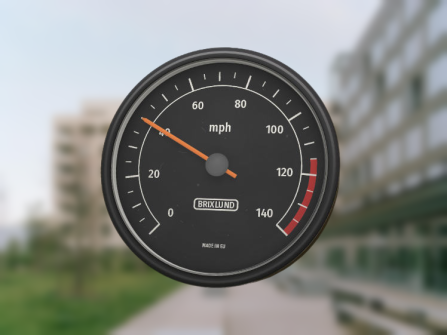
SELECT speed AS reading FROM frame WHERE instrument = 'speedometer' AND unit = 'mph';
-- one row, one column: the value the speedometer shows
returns 40 mph
